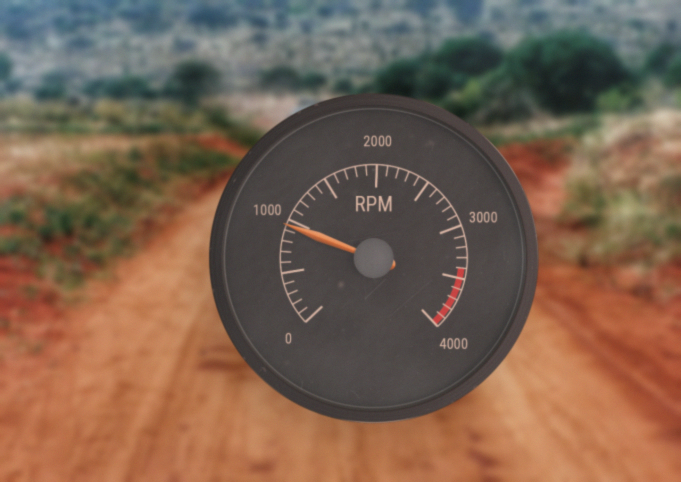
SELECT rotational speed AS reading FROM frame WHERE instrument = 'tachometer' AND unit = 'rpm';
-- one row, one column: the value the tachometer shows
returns 950 rpm
